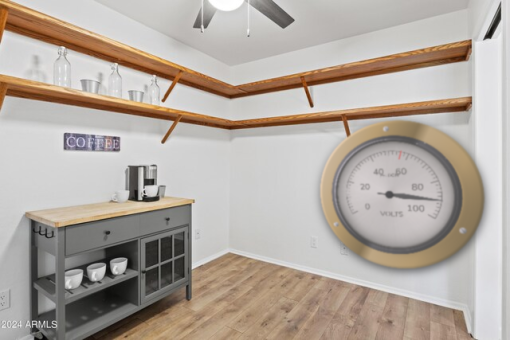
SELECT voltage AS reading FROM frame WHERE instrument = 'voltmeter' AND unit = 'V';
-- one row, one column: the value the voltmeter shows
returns 90 V
